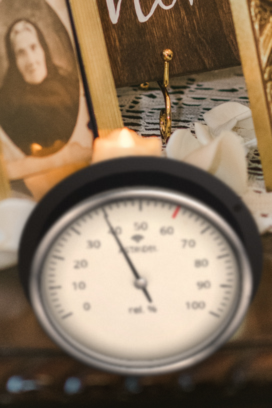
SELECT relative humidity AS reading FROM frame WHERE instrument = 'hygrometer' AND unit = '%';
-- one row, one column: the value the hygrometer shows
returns 40 %
